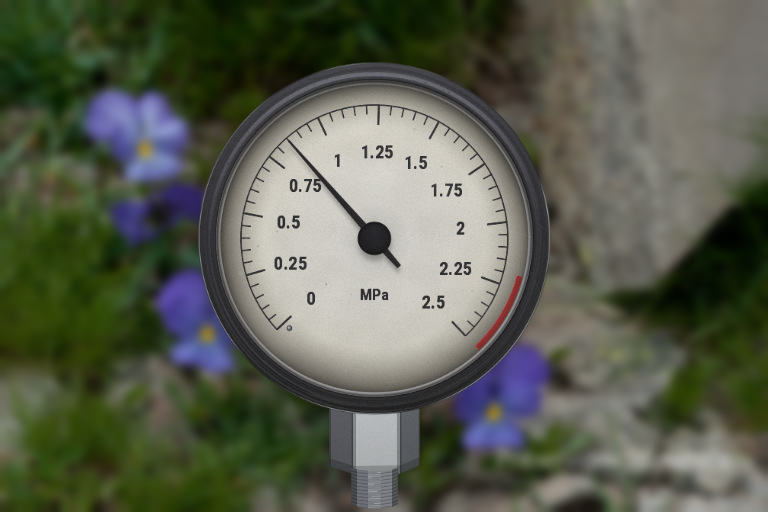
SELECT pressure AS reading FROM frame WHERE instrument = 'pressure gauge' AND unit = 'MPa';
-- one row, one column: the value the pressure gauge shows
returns 0.85 MPa
